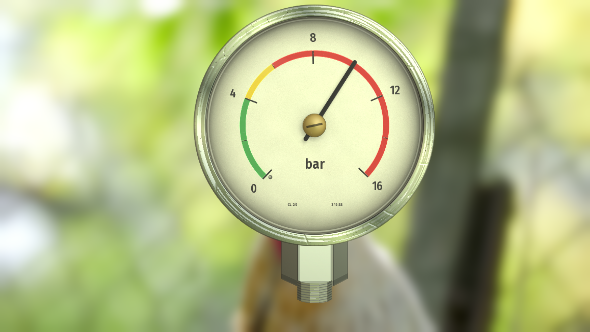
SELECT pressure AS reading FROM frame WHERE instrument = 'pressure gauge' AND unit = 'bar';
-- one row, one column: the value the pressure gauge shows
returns 10 bar
